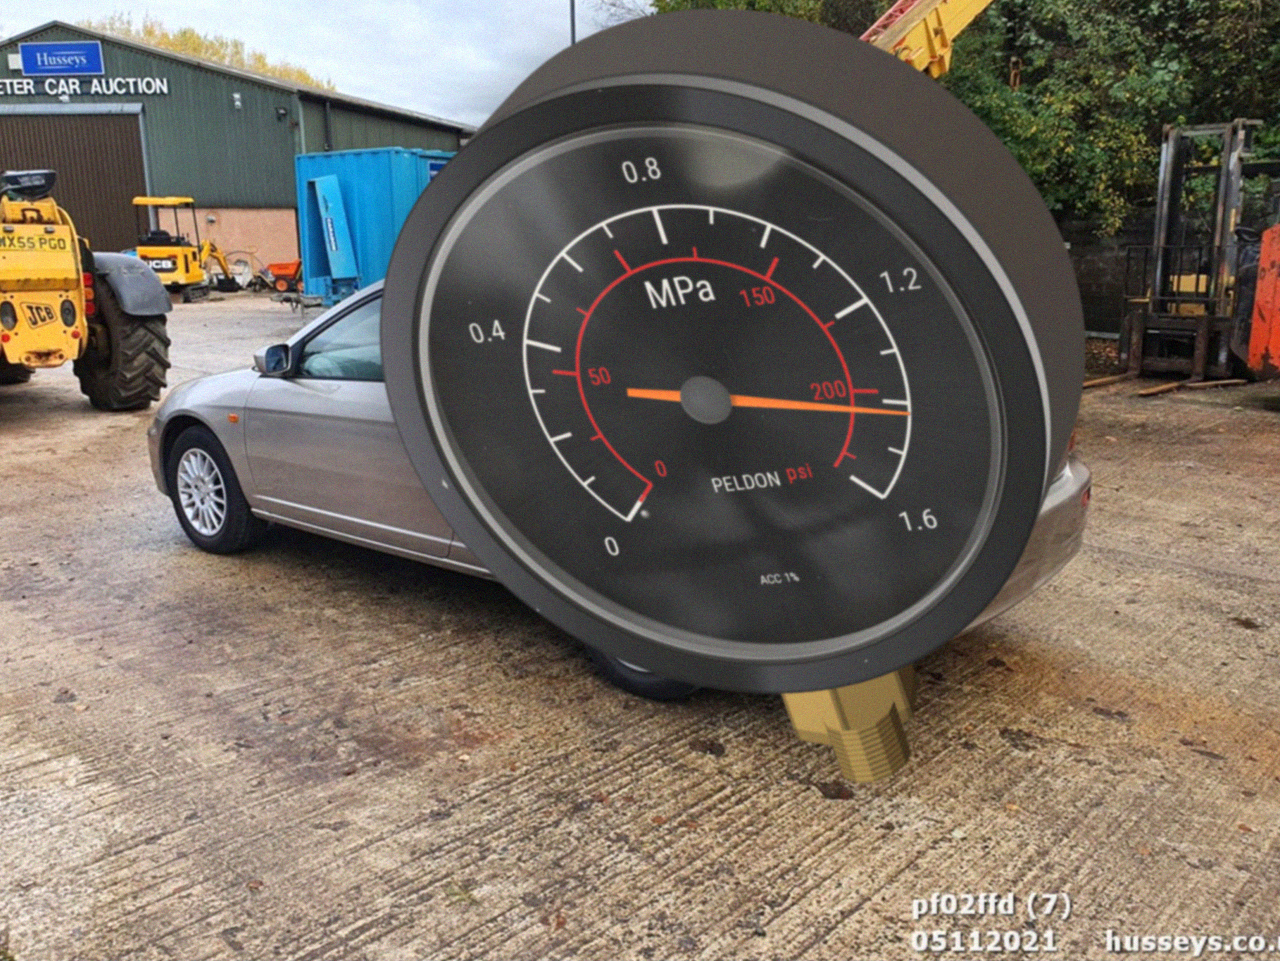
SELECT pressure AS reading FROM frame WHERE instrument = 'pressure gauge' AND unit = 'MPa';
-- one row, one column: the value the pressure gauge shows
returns 1.4 MPa
